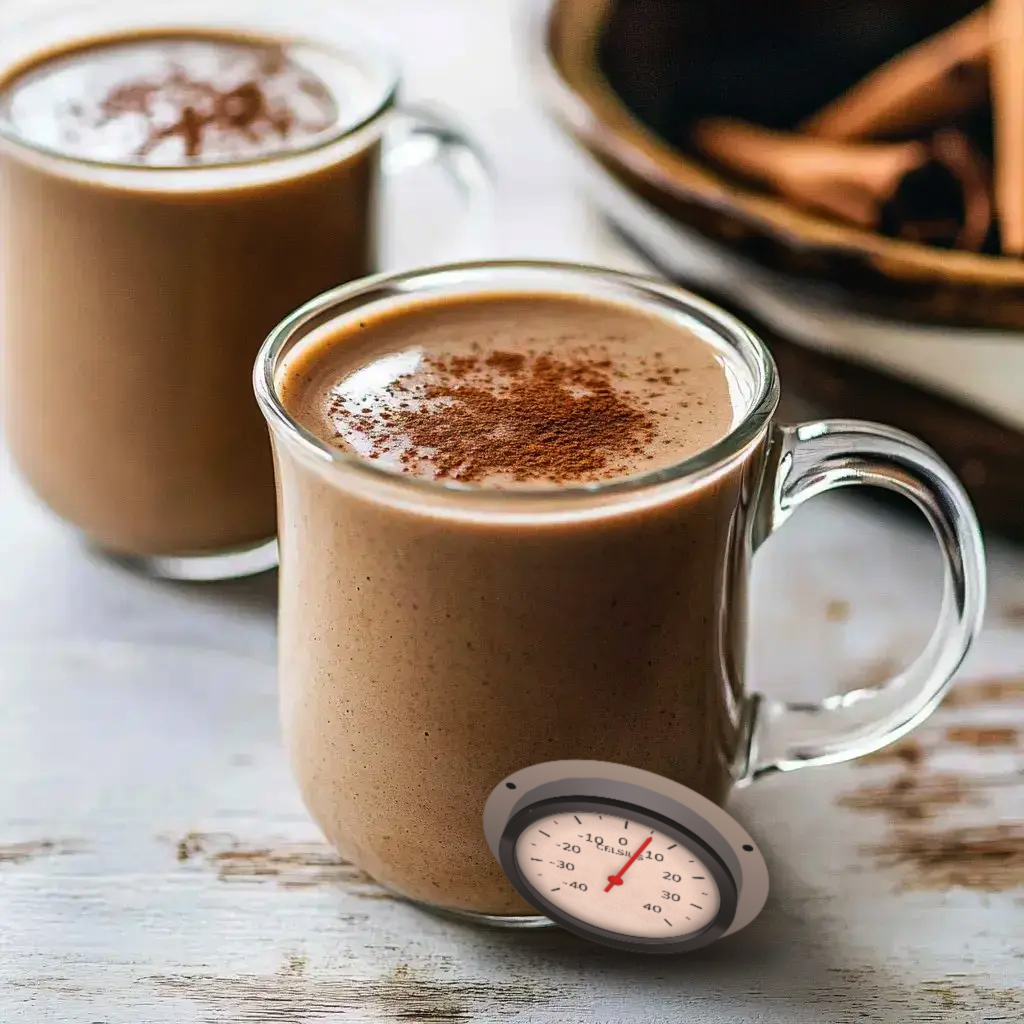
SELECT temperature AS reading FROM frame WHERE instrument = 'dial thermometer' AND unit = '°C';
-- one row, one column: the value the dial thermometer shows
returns 5 °C
